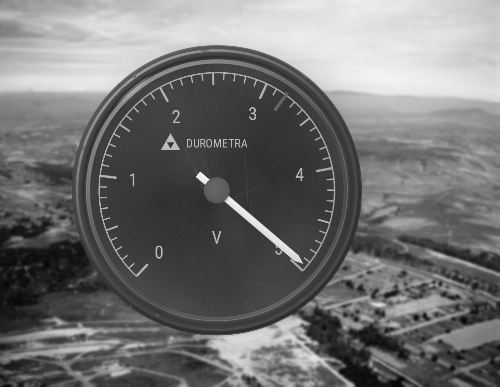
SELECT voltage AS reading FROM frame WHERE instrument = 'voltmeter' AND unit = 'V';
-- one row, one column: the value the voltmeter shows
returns 4.95 V
